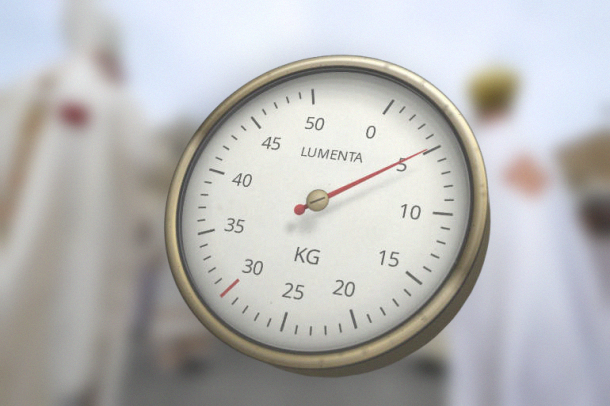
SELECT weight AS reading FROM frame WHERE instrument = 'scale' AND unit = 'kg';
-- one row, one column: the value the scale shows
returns 5 kg
